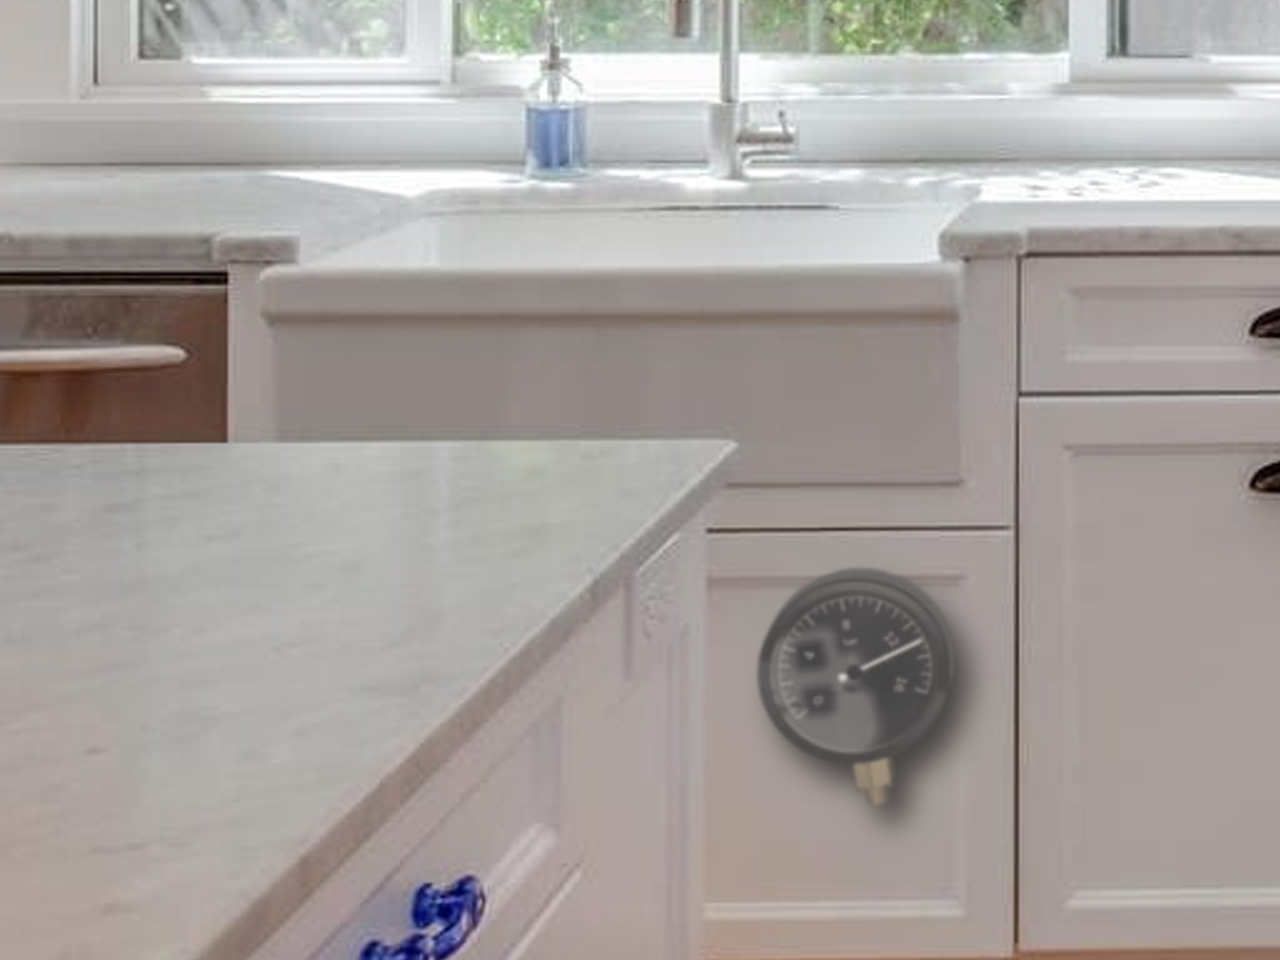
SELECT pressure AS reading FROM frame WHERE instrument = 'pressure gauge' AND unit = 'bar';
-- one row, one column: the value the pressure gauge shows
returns 13 bar
